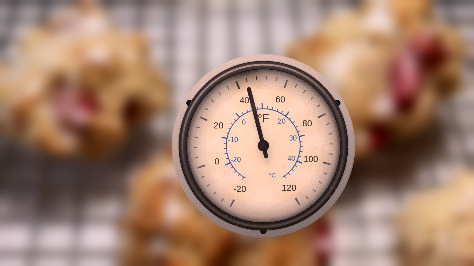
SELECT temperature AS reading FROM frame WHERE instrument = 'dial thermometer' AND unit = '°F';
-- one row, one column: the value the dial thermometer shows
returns 44 °F
